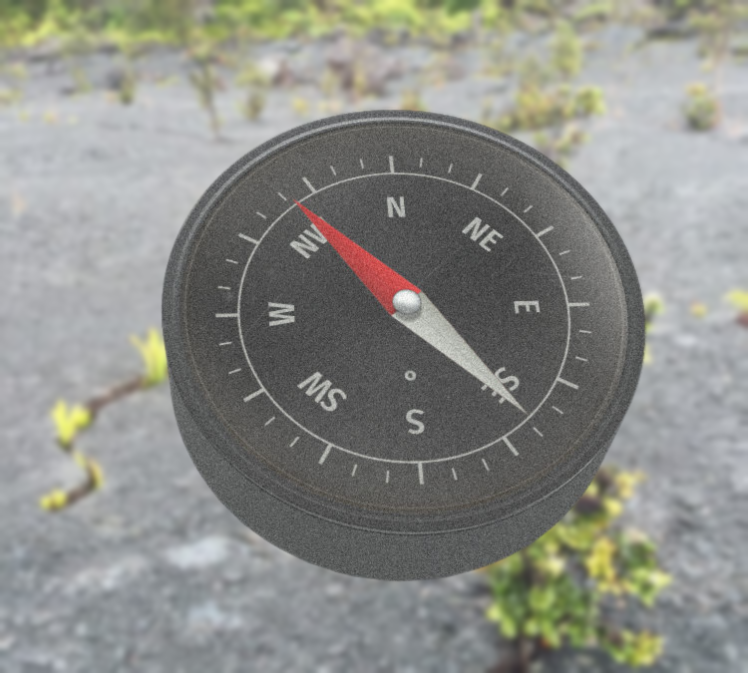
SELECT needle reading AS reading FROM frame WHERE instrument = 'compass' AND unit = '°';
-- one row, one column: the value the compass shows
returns 320 °
